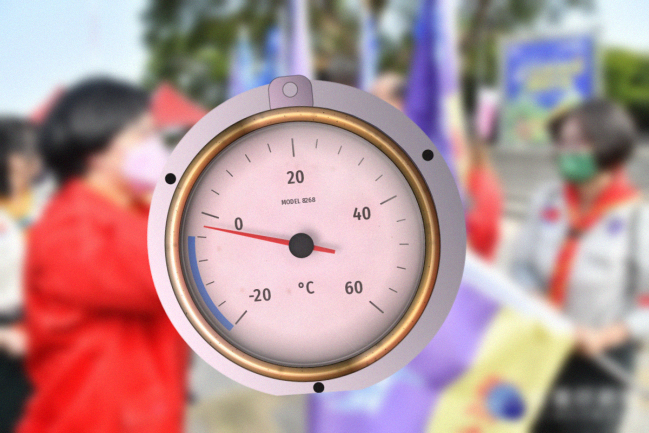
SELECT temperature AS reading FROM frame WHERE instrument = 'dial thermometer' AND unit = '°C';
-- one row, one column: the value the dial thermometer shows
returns -2 °C
